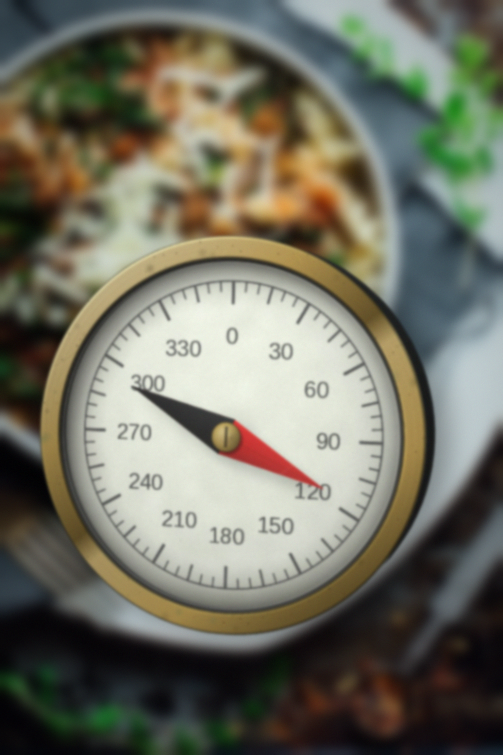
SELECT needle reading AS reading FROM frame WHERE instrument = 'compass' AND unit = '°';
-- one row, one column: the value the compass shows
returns 115 °
